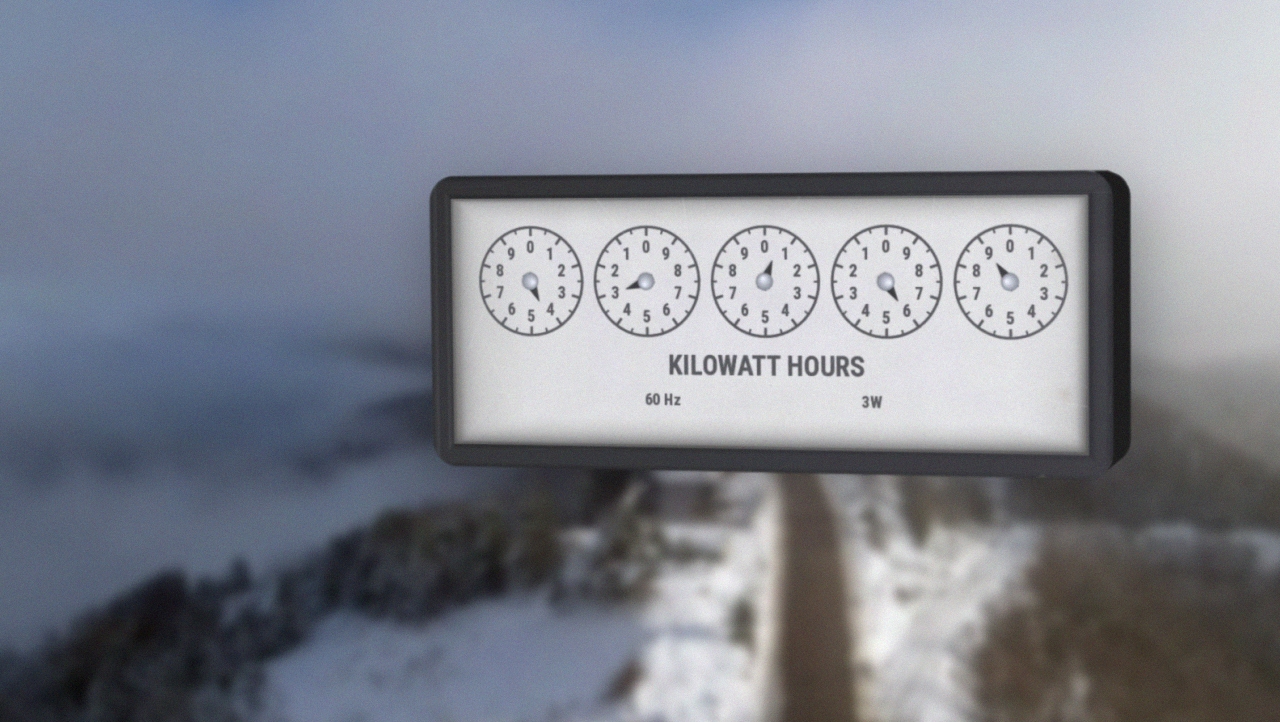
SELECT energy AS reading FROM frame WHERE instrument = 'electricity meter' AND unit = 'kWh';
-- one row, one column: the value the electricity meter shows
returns 43059 kWh
